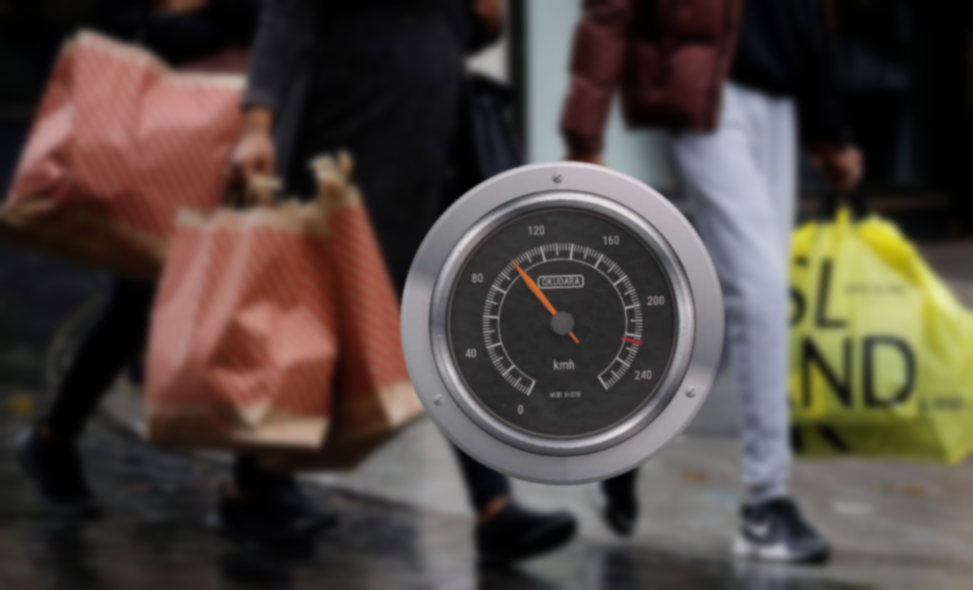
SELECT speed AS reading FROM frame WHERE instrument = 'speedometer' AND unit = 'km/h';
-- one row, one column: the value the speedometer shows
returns 100 km/h
